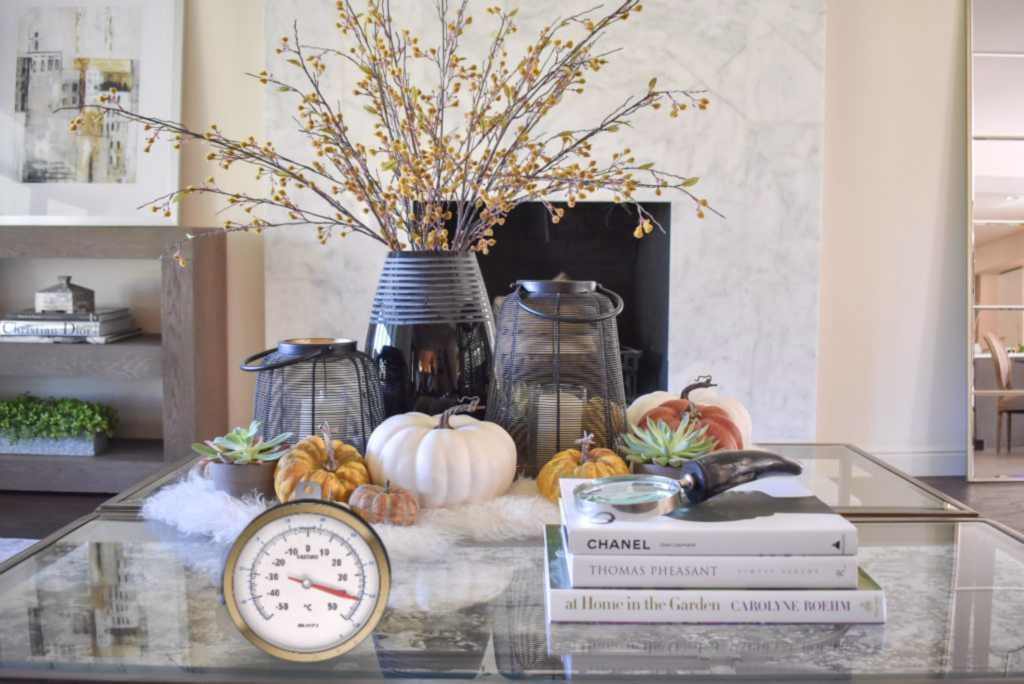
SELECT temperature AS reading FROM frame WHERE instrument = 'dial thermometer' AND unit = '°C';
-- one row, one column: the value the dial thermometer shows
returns 40 °C
